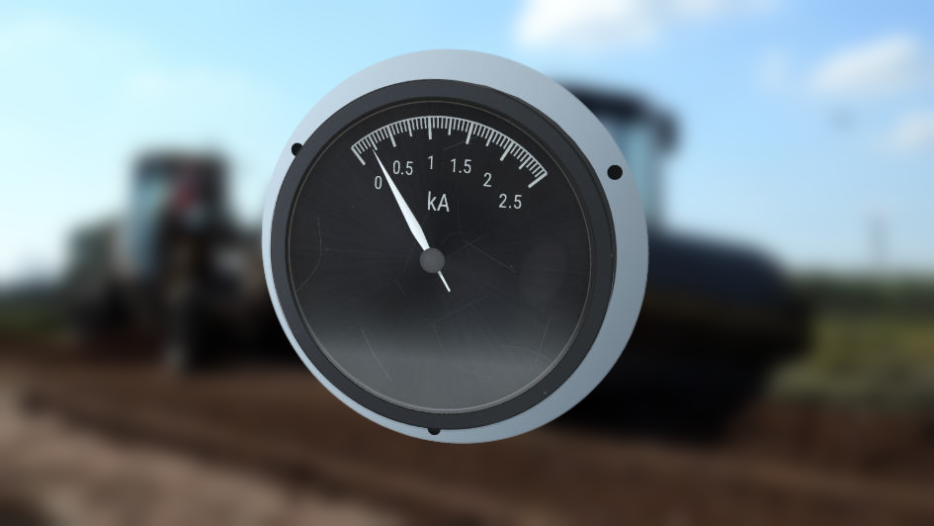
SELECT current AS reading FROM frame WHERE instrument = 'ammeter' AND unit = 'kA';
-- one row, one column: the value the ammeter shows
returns 0.25 kA
